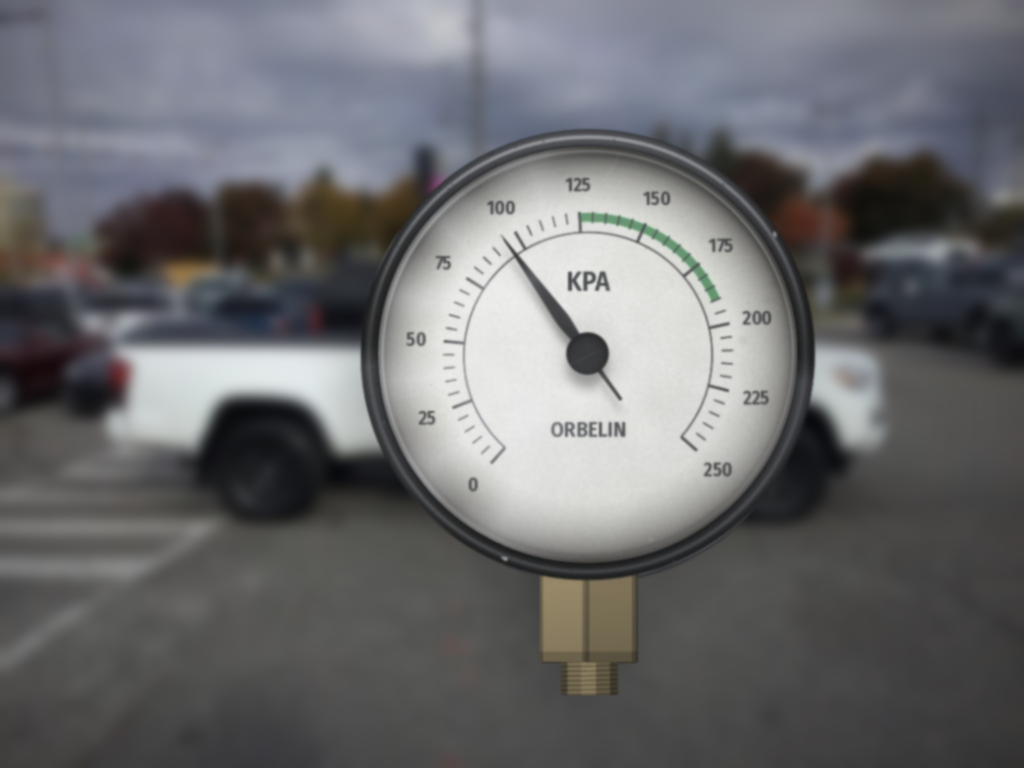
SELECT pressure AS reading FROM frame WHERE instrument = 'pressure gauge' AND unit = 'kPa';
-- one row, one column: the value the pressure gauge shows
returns 95 kPa
